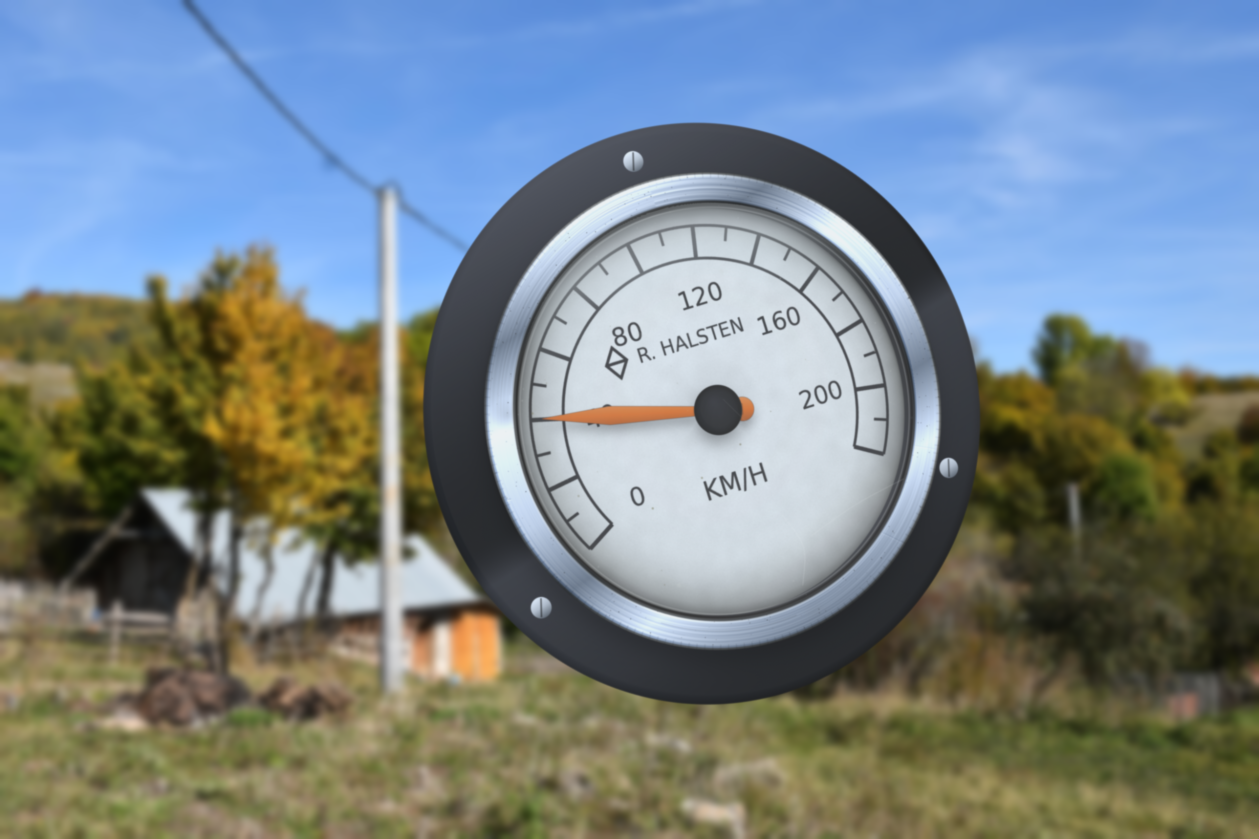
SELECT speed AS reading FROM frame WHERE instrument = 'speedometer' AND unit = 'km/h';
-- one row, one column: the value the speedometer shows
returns 40 km/h
